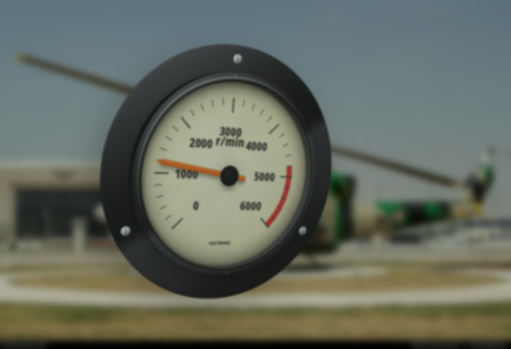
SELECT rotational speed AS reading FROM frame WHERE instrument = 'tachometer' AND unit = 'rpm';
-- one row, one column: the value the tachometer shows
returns 1200 rpm
